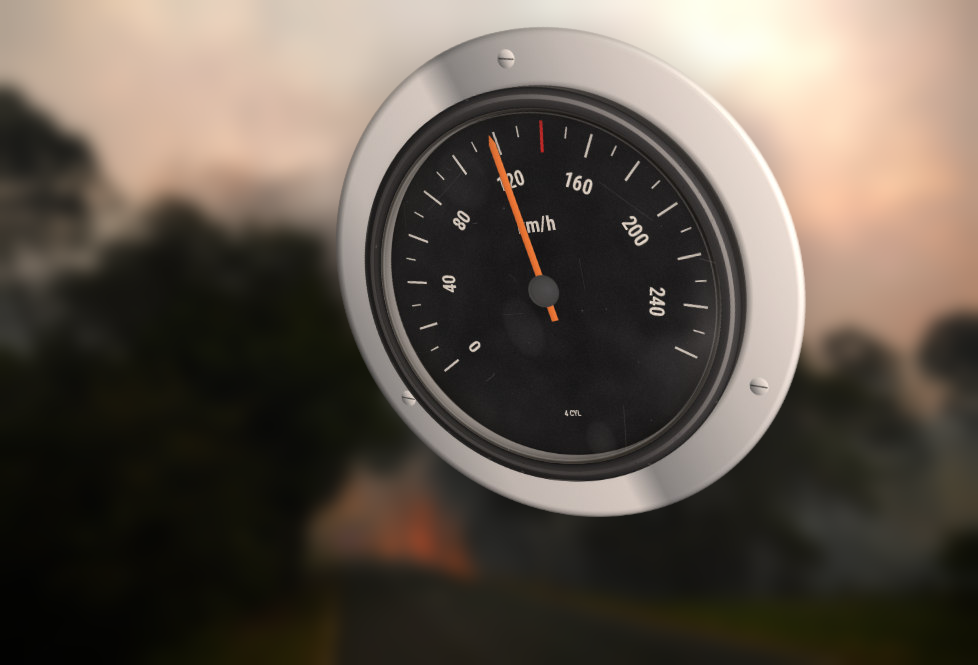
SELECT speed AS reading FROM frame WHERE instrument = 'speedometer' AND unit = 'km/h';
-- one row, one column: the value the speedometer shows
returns 120 km/h
